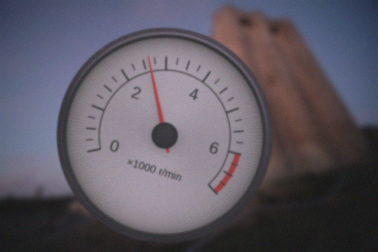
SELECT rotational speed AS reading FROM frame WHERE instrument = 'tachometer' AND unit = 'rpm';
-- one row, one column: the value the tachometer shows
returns 2625 rpm
